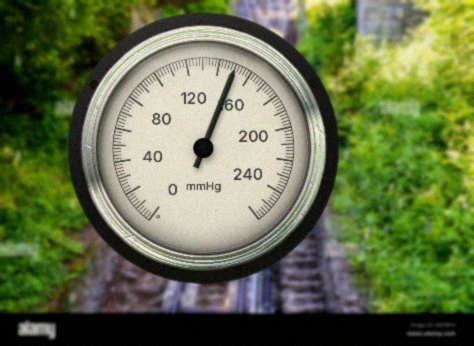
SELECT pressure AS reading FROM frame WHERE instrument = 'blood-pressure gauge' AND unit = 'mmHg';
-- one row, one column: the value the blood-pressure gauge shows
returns 150 mmHg
